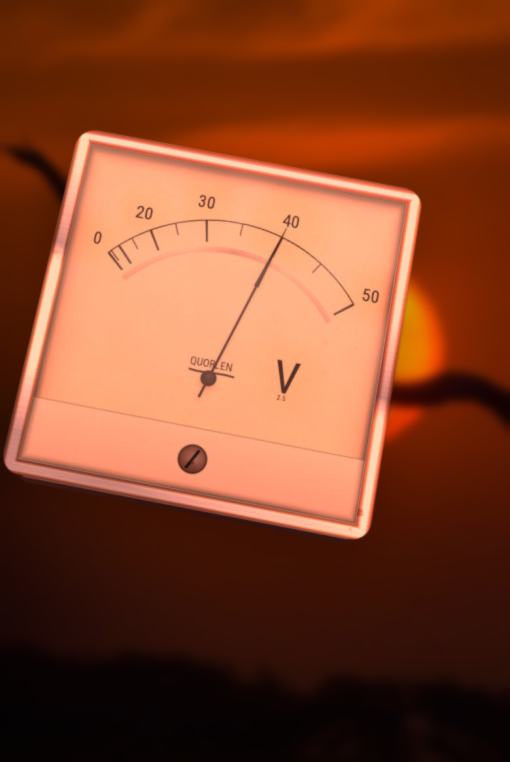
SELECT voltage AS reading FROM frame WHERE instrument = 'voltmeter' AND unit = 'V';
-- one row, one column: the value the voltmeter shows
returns 40 V
